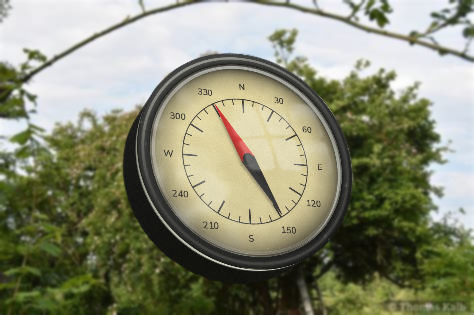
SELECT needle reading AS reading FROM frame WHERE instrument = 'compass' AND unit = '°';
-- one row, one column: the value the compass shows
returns 330 °
